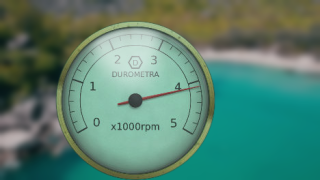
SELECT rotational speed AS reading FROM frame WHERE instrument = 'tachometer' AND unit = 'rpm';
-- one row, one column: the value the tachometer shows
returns 4100 rpm
